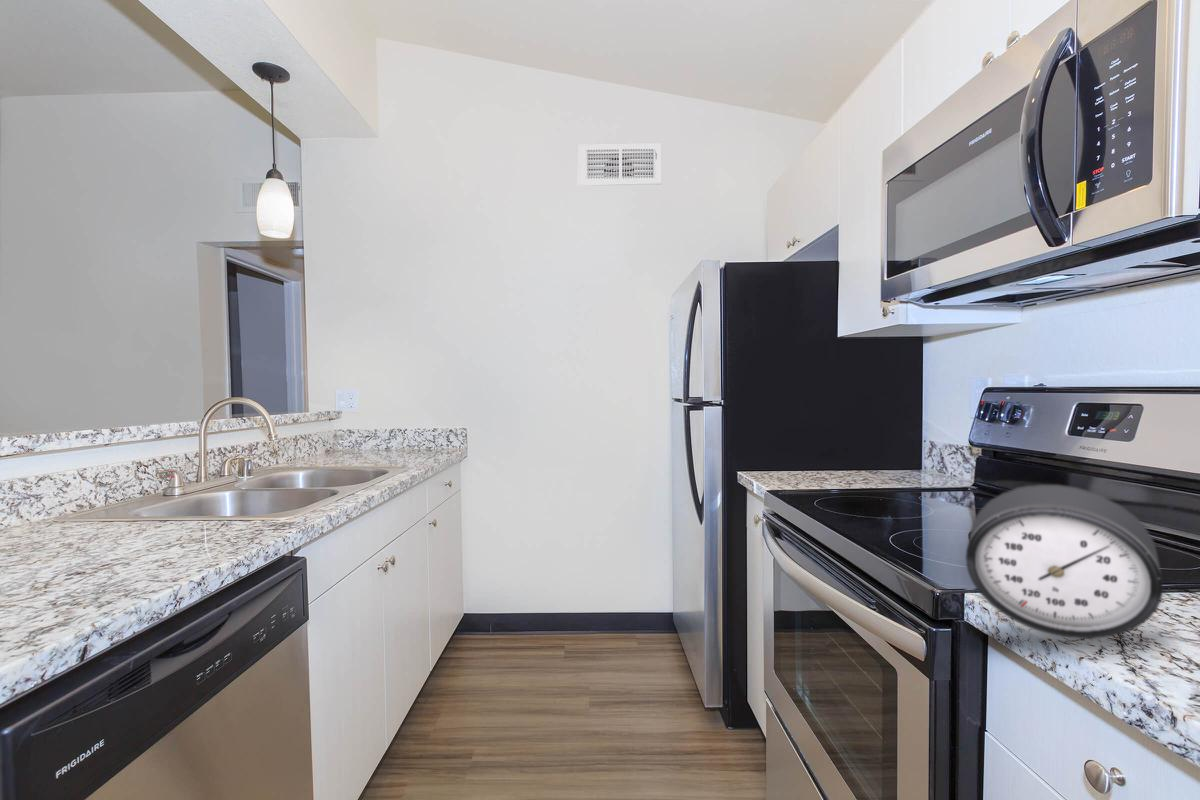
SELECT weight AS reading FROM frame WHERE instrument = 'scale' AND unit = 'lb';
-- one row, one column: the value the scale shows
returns 10 lb
